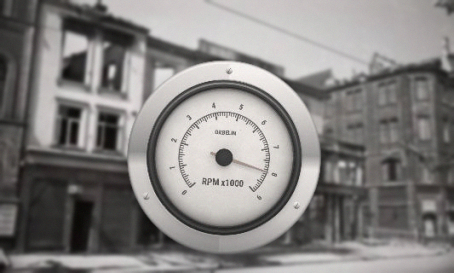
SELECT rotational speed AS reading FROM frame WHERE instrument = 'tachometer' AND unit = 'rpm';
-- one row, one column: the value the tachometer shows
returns 8000 rpm
